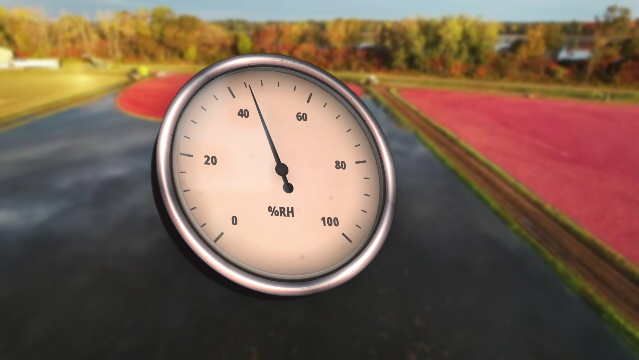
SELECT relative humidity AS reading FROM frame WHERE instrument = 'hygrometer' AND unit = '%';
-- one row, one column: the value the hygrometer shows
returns 44 %
